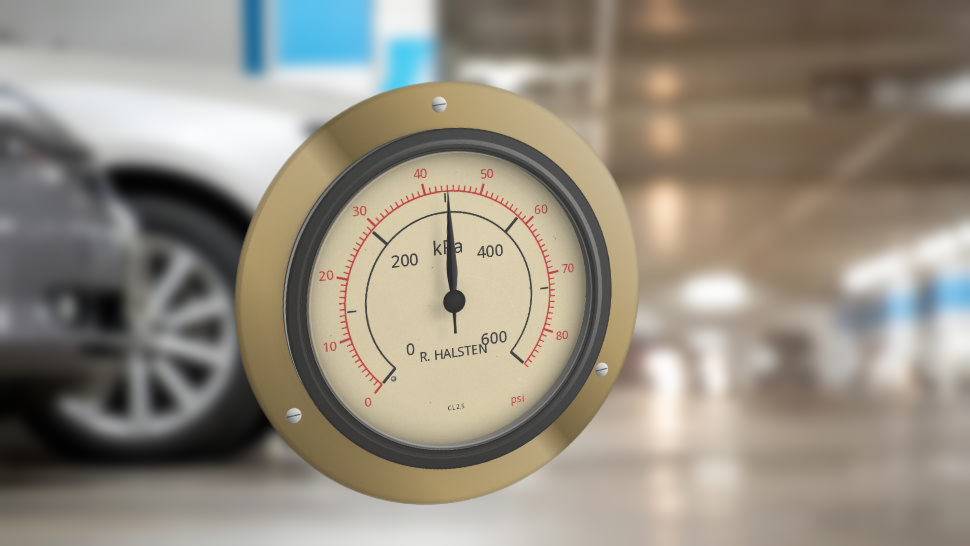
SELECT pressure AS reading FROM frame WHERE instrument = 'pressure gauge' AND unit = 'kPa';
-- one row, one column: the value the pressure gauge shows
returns 300 kPa
